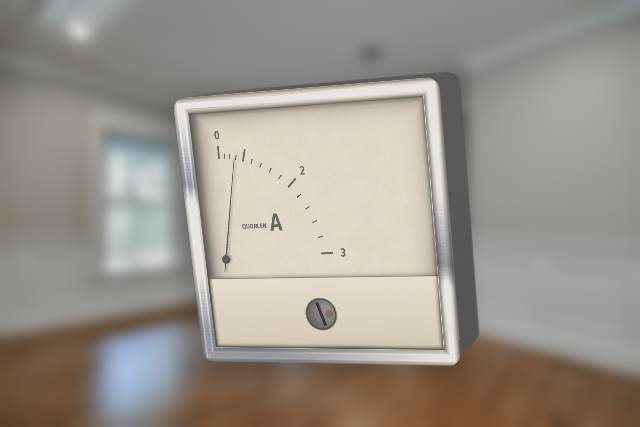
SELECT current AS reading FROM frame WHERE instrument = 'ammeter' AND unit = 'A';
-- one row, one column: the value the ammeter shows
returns 0.8 A
